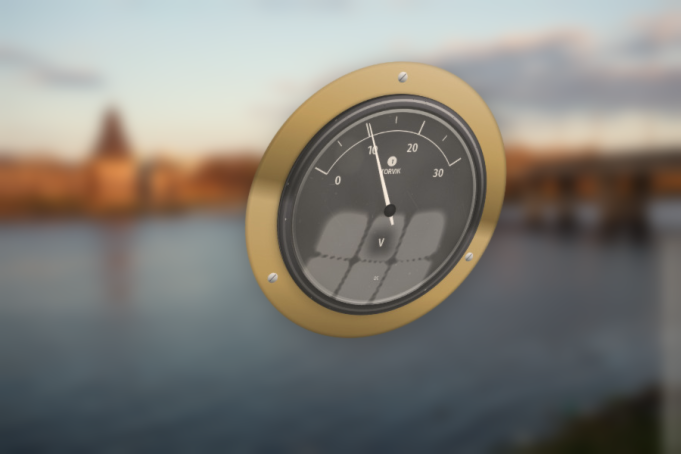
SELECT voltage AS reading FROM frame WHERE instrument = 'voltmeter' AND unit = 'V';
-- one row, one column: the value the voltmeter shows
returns 10 V
